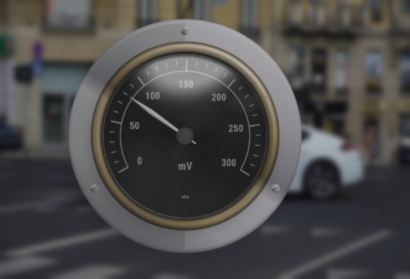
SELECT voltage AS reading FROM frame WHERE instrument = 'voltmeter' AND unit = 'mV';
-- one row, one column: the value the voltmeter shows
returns 80 mV
